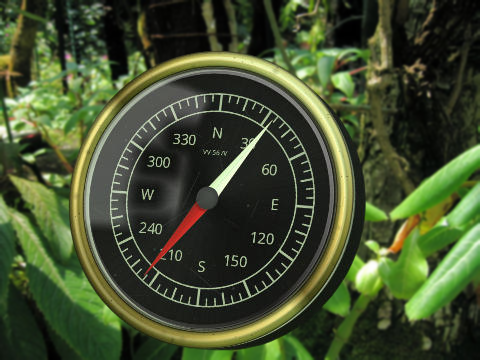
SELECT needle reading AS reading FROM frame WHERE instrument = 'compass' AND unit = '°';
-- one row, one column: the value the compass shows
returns 215 °
